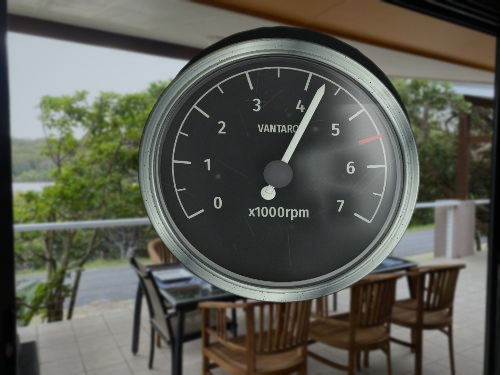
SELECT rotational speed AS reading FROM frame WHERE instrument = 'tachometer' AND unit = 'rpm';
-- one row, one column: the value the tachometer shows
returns 4250 rpm
